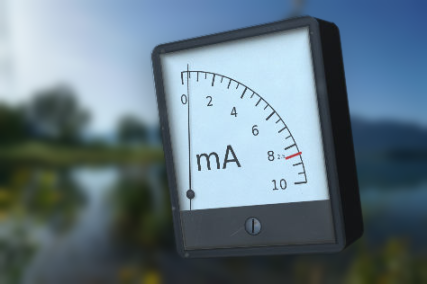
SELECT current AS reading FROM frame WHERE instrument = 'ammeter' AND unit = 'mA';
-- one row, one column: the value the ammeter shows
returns 0.5 mA
